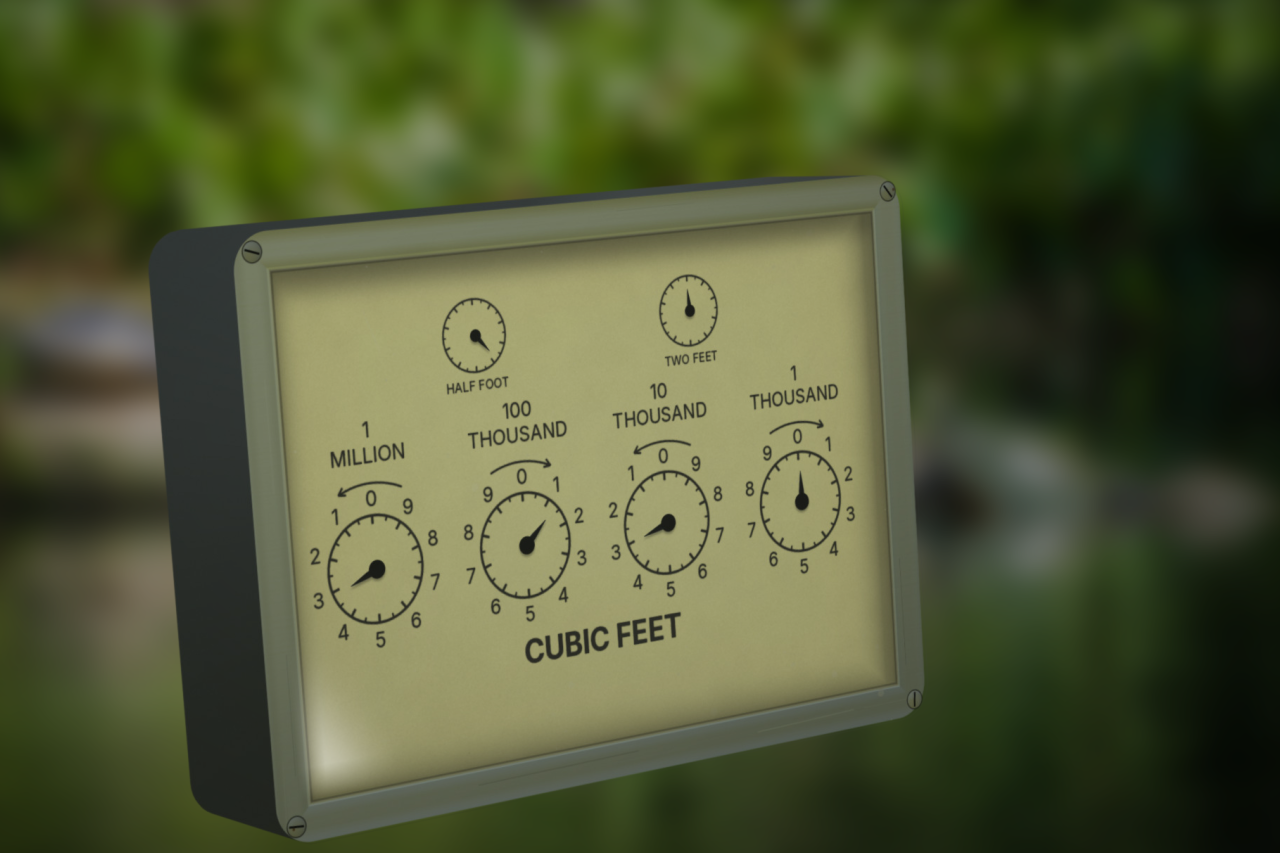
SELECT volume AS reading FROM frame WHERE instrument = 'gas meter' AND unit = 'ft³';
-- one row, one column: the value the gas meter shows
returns 313000 ft³
